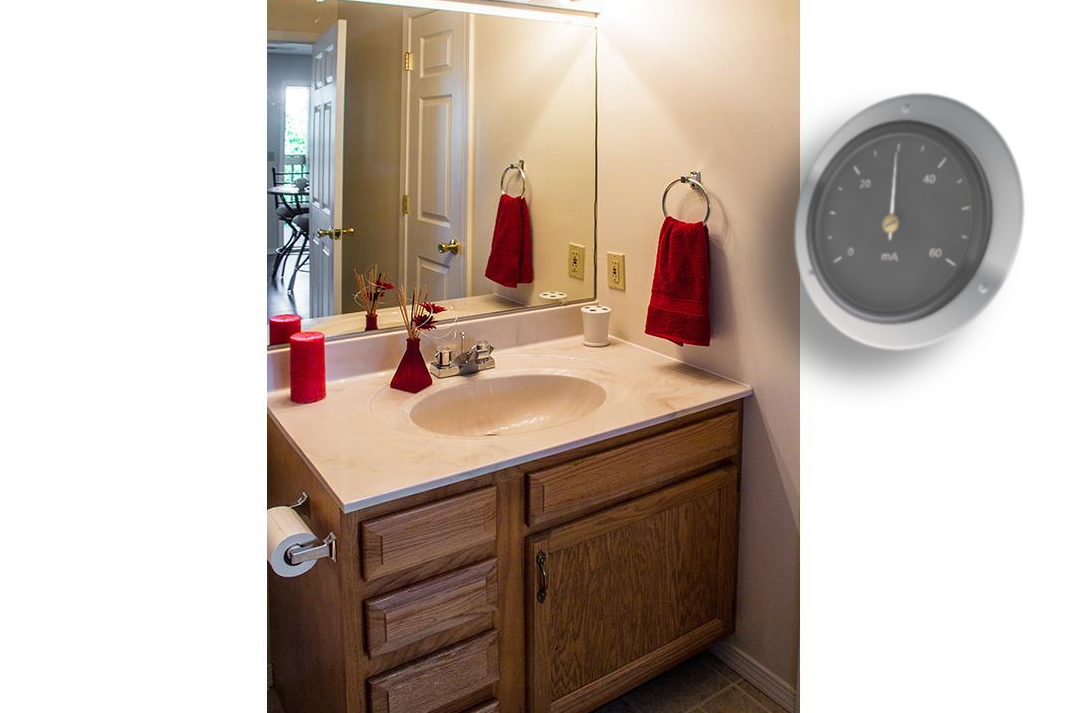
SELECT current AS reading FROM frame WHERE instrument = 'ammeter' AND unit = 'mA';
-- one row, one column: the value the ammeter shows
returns 30 mA
